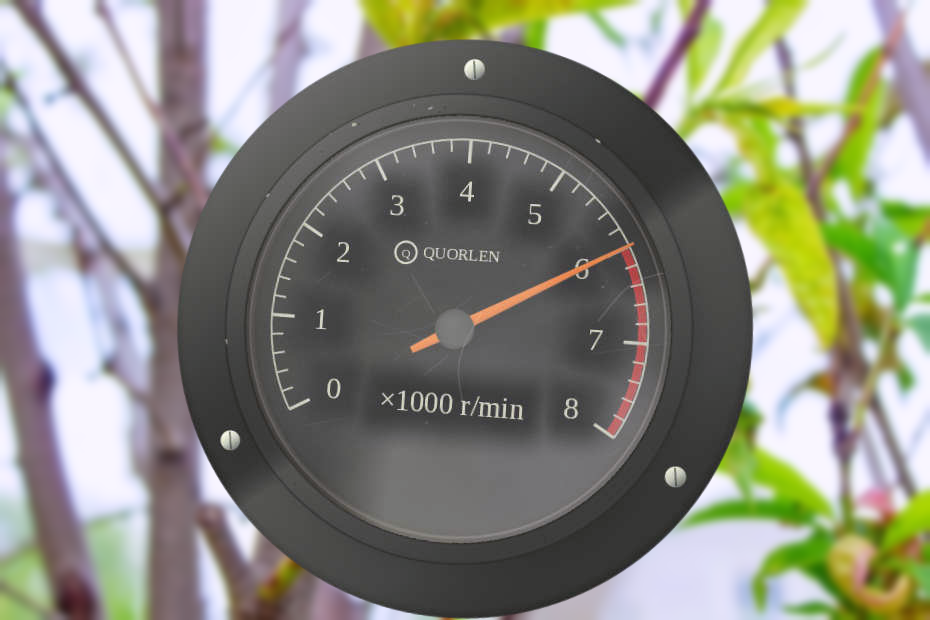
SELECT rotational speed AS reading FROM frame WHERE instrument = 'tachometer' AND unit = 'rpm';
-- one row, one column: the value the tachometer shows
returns 6000 rpm
